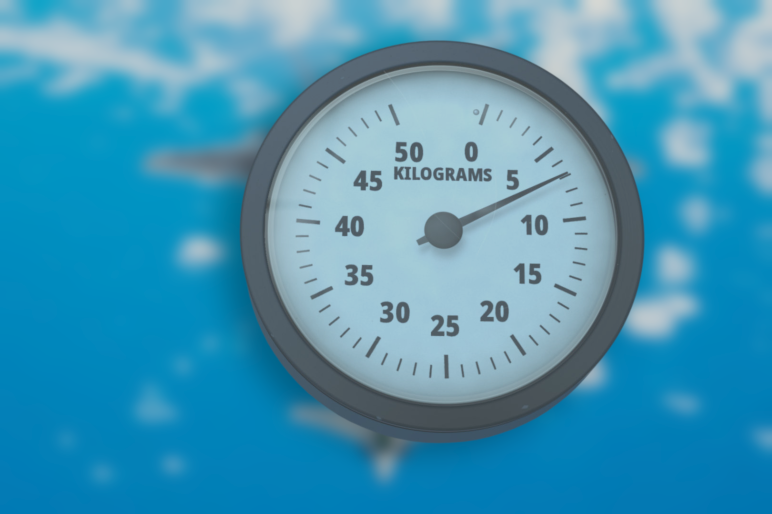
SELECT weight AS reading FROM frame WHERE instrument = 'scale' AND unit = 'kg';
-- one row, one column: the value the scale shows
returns 7 kg
